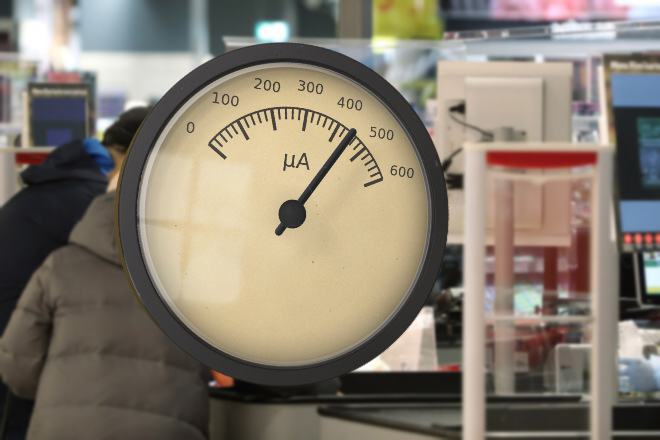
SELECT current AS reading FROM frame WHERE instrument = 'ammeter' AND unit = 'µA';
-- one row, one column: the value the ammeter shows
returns 440 µA
